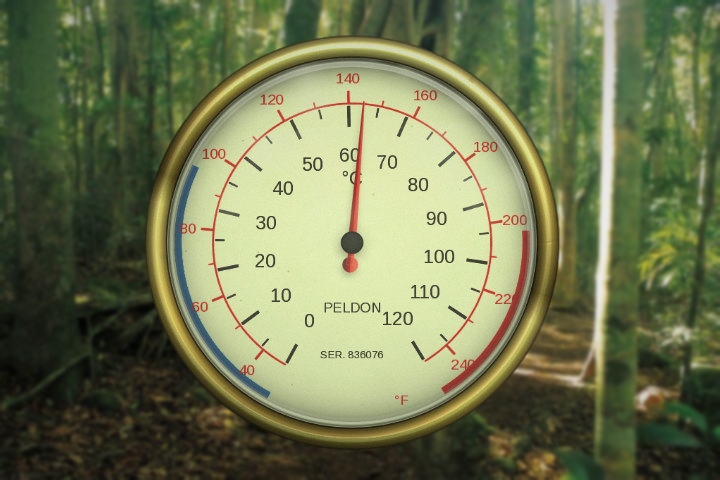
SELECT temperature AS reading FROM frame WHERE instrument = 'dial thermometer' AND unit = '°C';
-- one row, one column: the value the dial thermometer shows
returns 62.5 °C
